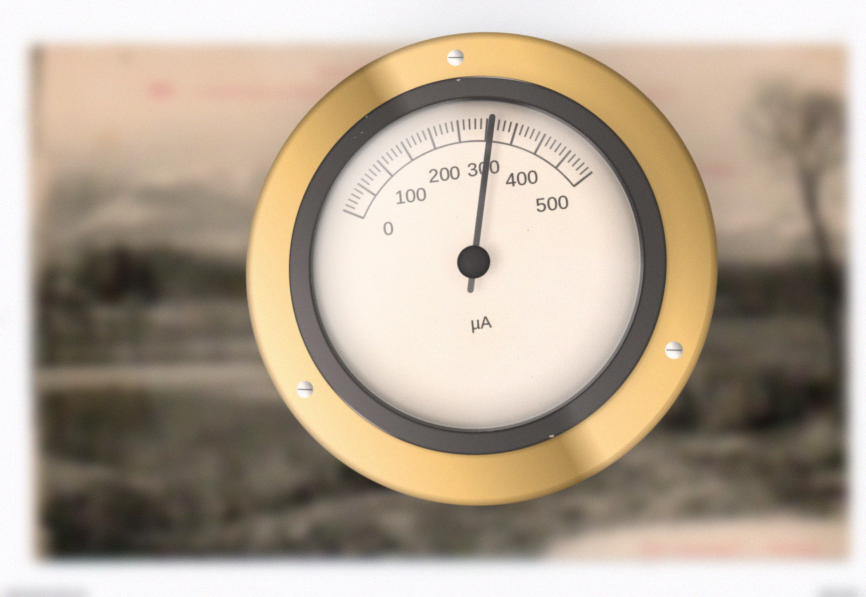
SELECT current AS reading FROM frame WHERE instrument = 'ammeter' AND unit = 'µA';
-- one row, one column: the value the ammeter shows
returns 310 µA
